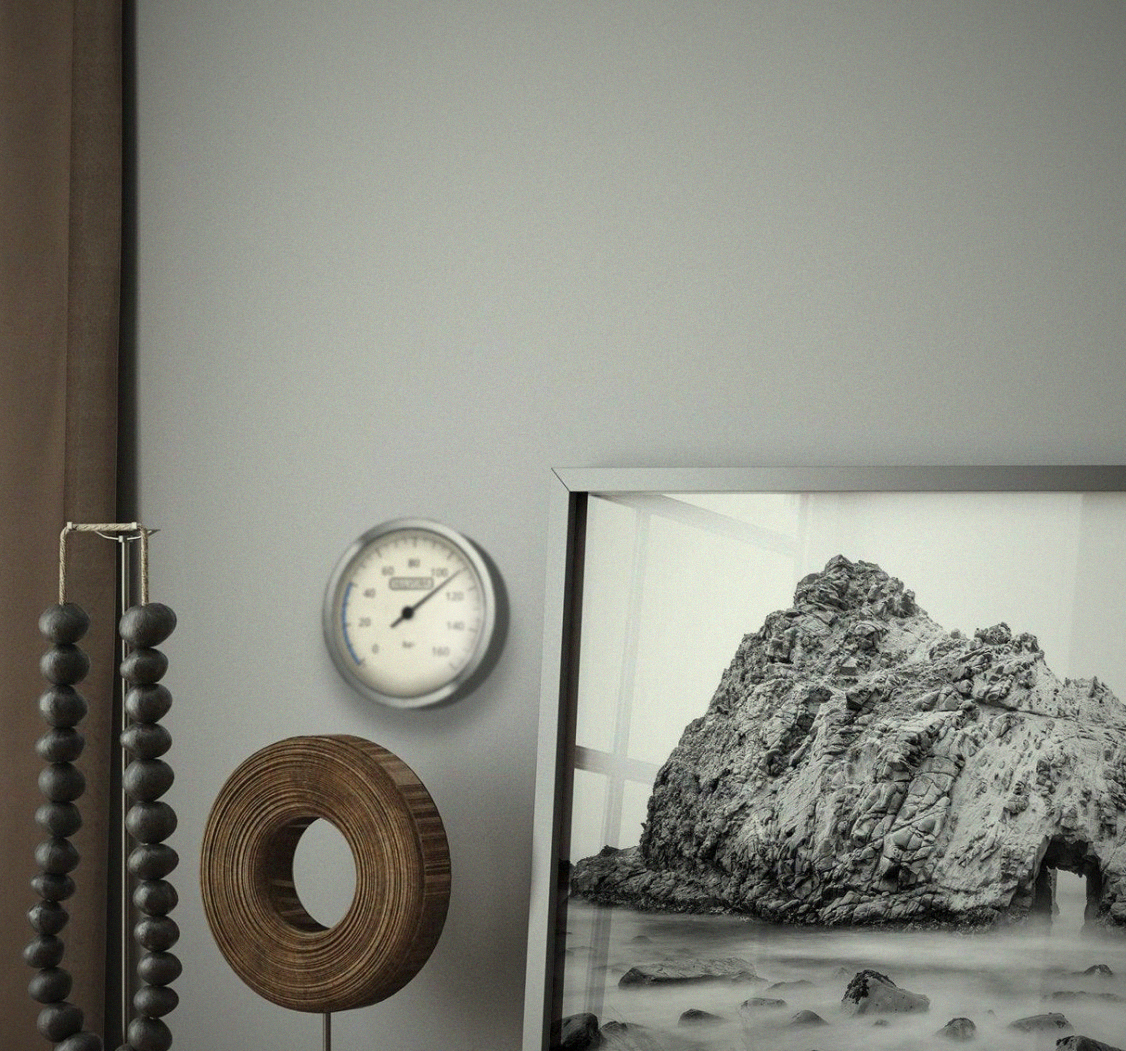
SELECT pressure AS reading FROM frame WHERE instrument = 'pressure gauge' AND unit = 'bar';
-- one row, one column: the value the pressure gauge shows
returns 110 bar
